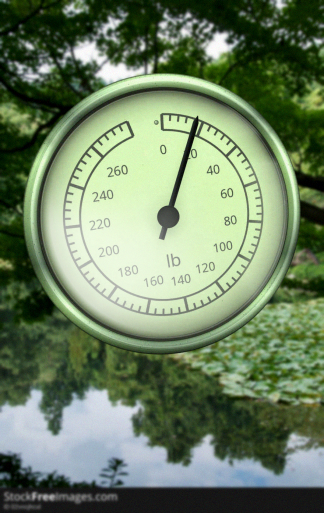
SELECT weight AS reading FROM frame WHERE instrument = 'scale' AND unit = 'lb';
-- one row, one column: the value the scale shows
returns 16 lb
